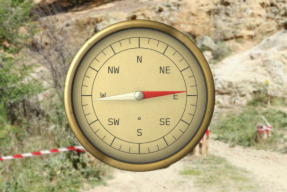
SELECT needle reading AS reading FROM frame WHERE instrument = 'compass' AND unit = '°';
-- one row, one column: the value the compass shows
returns 85 °
